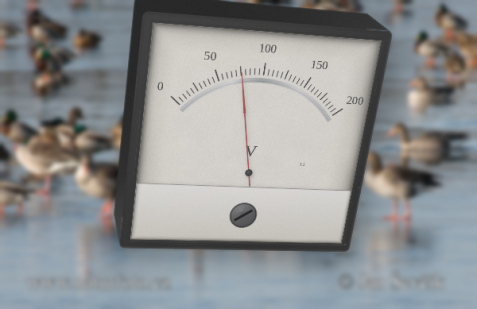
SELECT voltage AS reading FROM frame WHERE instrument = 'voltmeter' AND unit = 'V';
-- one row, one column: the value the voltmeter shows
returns 75 V
